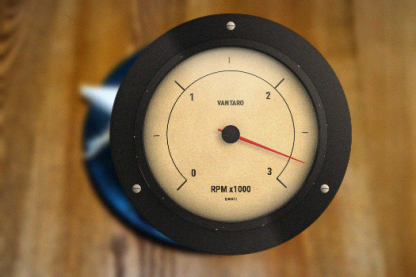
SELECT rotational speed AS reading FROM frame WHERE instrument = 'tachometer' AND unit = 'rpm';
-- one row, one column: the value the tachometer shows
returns 2750 rpm
